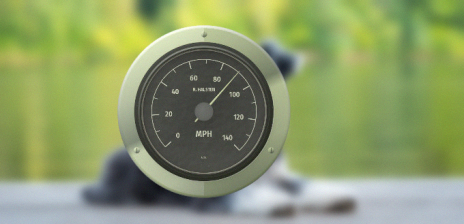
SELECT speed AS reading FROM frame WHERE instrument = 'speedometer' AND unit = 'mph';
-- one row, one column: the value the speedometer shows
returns 90 mph
